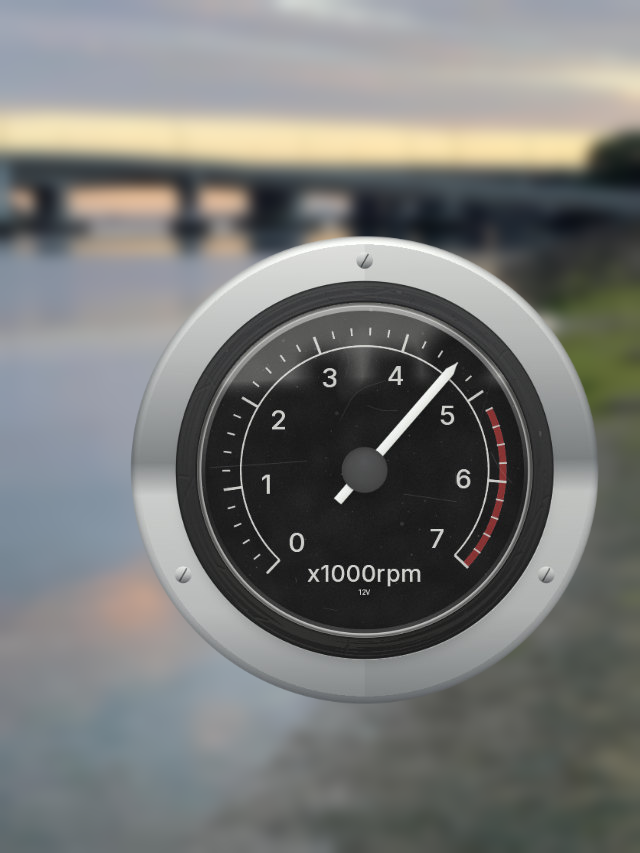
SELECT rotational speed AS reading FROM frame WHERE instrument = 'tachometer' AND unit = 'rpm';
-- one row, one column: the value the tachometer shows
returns 4600 rpm
